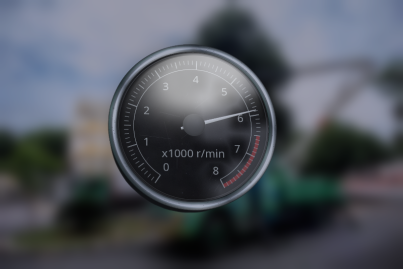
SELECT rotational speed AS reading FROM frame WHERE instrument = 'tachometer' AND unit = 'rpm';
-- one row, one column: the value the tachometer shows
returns 5900 rpm
